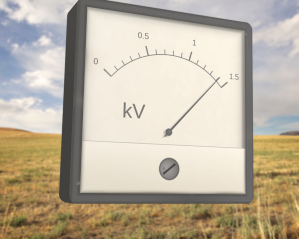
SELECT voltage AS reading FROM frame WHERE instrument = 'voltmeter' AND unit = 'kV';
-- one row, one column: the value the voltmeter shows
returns 1.4 kV
